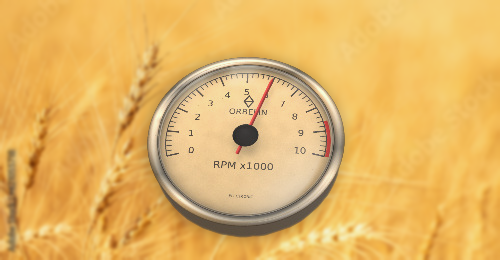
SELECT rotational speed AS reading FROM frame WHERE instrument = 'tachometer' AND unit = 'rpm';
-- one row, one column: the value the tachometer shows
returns 6000 rpm
